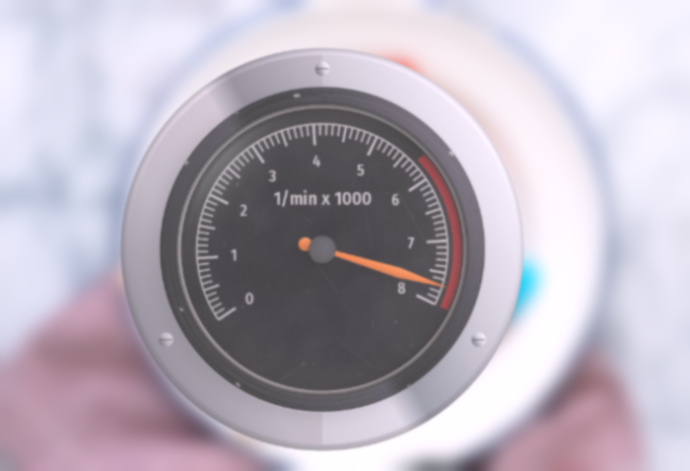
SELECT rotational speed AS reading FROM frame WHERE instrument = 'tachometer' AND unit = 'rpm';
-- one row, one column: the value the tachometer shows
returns 7700 rpm
